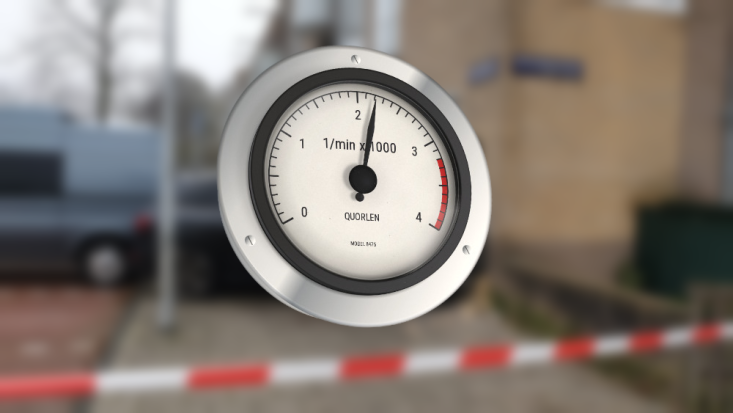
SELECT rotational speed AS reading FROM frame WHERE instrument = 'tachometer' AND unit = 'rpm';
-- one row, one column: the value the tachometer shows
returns 2200 rpm
